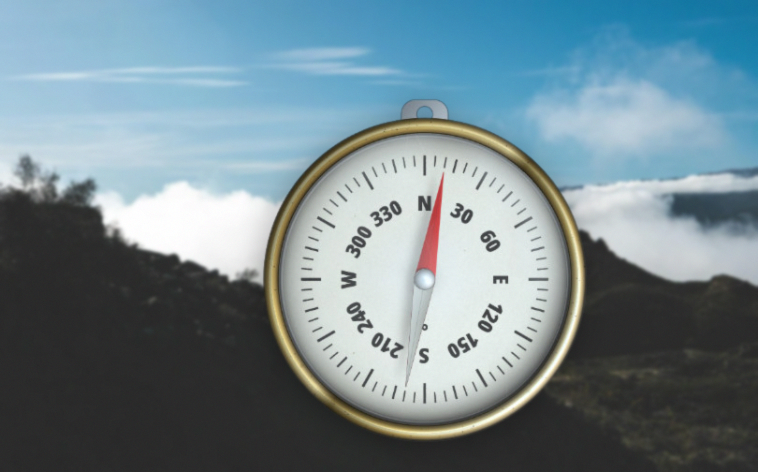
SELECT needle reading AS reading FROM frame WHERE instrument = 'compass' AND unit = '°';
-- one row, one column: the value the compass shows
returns 10 °
